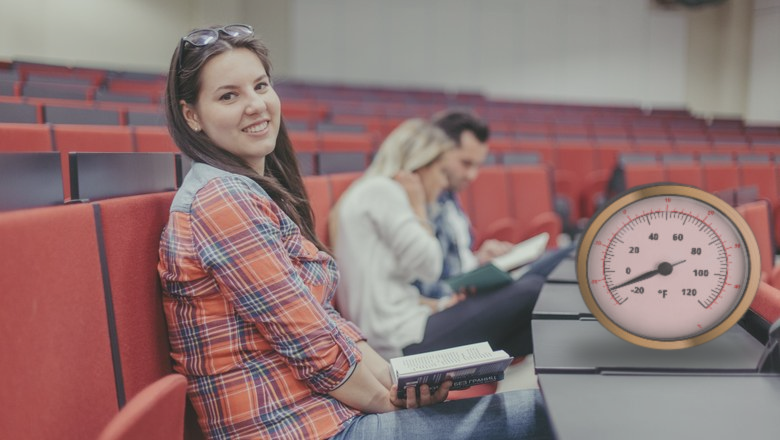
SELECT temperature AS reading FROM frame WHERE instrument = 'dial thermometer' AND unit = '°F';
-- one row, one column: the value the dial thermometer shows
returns -10 °F
